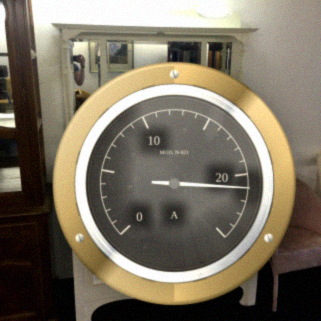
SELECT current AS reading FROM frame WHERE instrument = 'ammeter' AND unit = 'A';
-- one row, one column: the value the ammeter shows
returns 21 A
